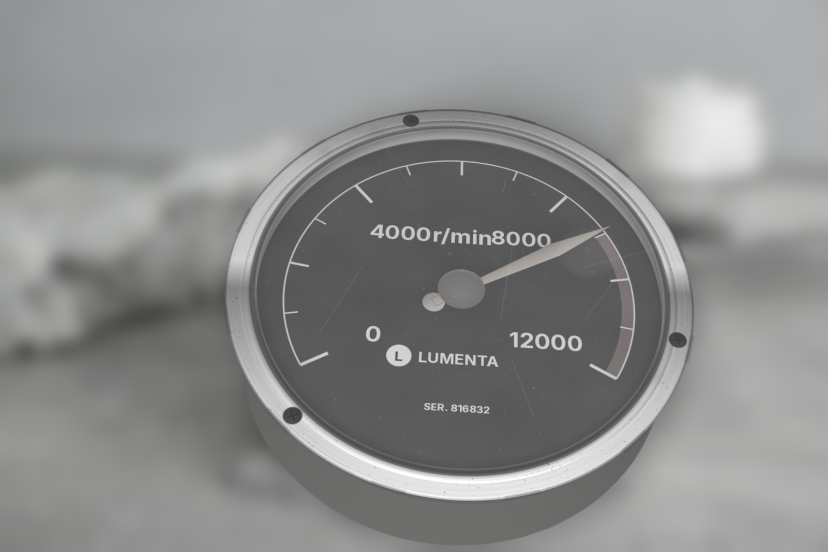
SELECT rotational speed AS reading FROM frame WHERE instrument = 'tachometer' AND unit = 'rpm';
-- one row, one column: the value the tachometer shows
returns 9000 rpm
